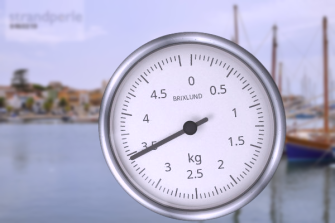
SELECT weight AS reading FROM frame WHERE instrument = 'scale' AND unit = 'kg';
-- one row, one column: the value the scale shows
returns 3.45 kg
